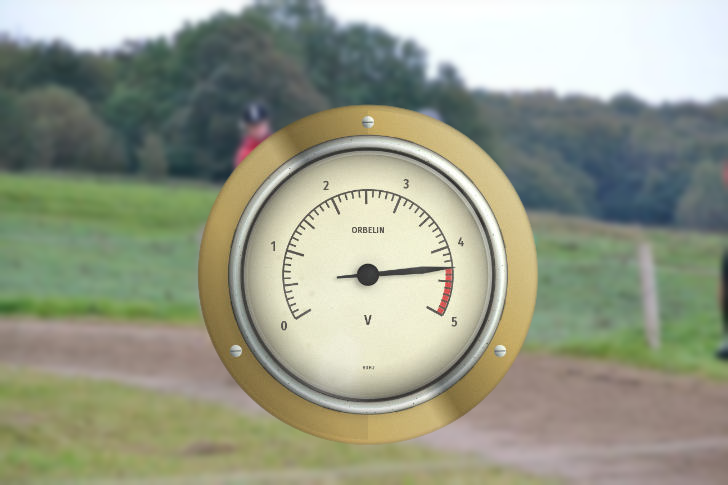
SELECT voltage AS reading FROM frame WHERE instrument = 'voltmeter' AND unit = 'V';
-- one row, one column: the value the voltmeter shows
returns 4.3 V
